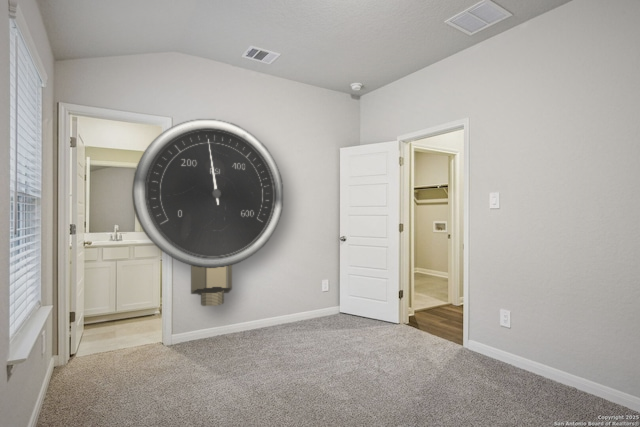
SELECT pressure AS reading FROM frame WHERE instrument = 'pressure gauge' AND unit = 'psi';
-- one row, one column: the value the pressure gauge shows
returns 280 psi
